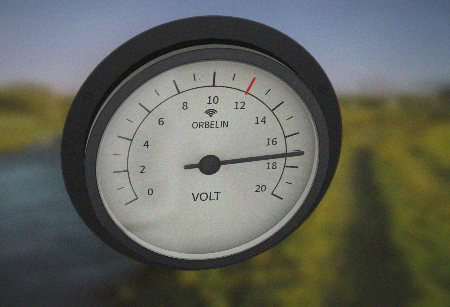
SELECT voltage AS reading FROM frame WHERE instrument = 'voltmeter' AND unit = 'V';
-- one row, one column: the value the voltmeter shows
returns 17 V
